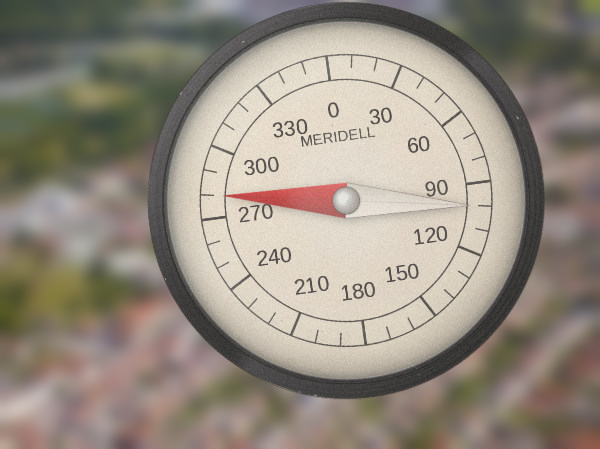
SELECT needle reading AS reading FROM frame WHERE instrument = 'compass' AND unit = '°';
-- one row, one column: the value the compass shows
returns 280 °
